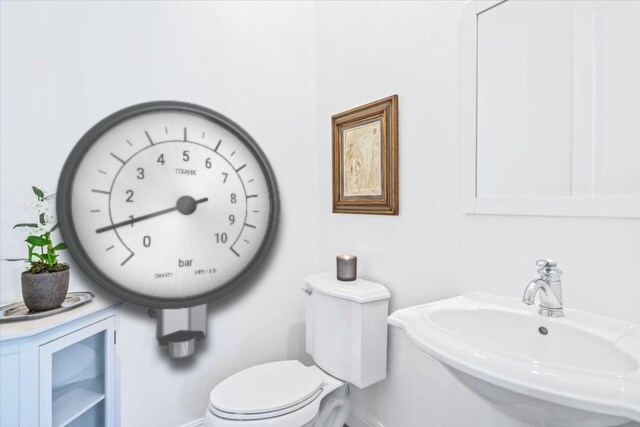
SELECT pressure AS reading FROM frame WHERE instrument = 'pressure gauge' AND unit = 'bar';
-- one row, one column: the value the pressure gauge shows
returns 1 bar
